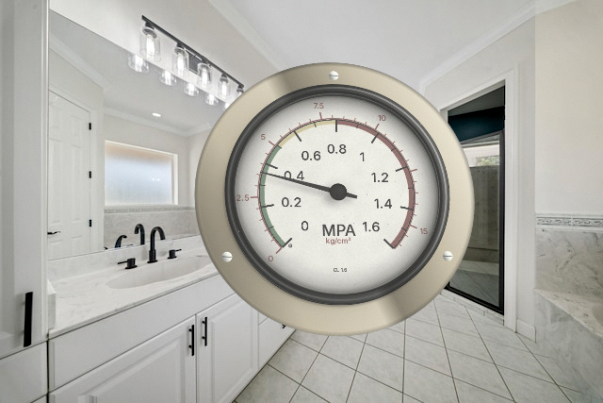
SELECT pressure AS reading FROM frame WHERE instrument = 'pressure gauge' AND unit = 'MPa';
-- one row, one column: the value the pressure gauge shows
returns 0.35 MPa
